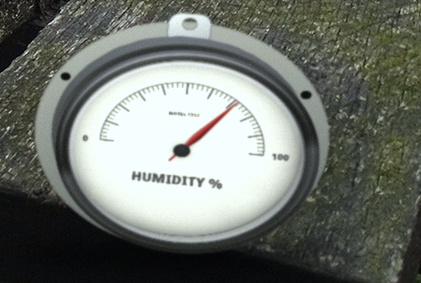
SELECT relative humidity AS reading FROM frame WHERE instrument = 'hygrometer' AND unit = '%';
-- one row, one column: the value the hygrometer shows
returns 70 %
